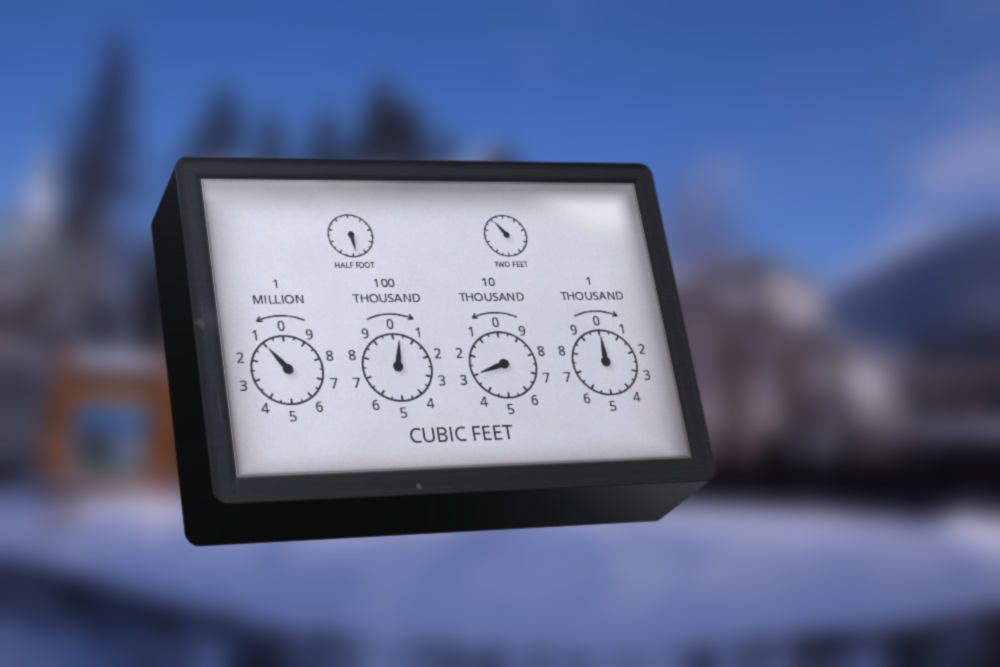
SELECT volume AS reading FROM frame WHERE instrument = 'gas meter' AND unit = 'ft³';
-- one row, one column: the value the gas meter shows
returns 103000 ft³
